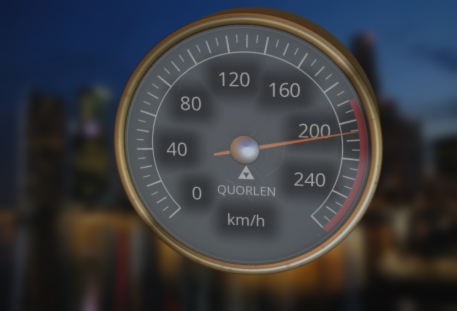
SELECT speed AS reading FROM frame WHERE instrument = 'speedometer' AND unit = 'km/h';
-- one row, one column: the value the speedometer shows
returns 205 km/h
